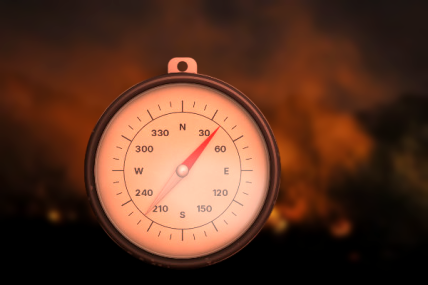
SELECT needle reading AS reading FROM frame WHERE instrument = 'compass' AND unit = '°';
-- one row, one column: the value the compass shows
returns 40 °
